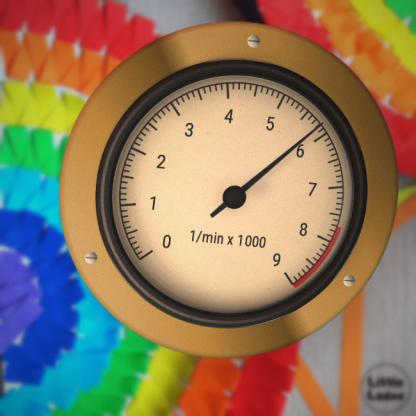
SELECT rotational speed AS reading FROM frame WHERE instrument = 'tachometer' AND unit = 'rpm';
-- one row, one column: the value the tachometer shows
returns 5800 rpm
